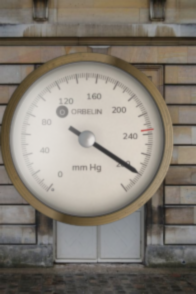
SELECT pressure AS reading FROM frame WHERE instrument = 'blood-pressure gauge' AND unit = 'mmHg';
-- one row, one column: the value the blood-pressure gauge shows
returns 280 mmHg
